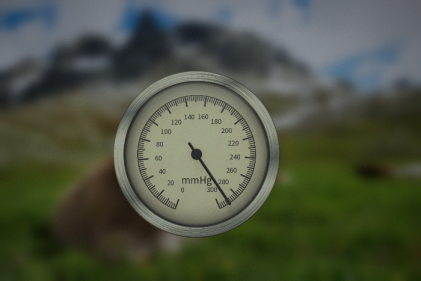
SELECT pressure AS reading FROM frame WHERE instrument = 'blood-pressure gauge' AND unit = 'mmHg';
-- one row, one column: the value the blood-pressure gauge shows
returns 290 mmHg
